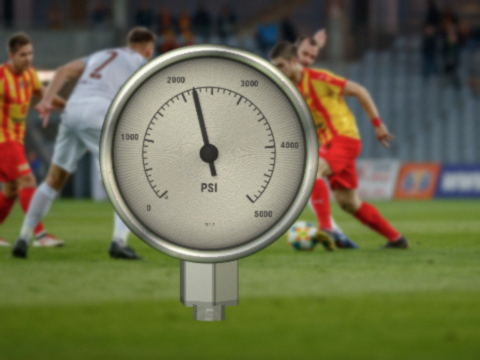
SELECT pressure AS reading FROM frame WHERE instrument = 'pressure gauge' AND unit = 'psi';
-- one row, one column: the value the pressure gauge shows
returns 2200 psi
